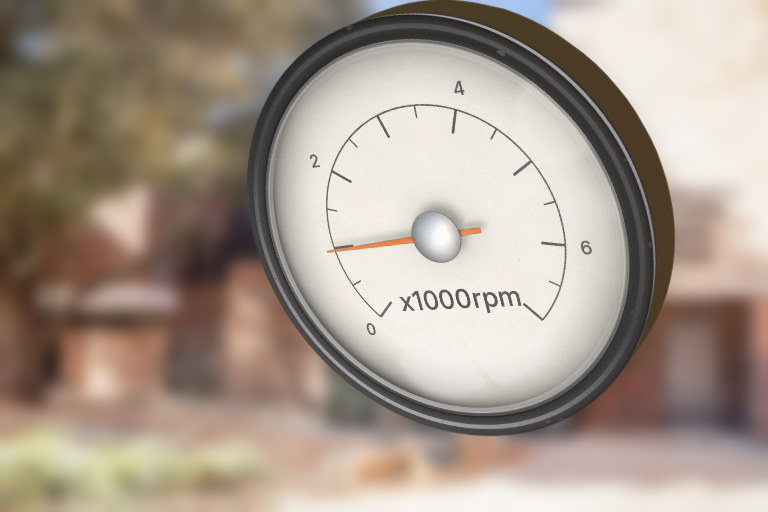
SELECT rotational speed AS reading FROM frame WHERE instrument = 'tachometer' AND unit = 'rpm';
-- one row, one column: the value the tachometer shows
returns 1000 rpm
